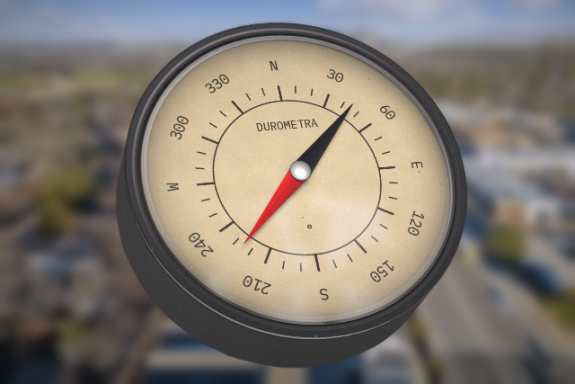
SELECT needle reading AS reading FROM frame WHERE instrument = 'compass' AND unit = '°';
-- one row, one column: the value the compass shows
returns 225 °
